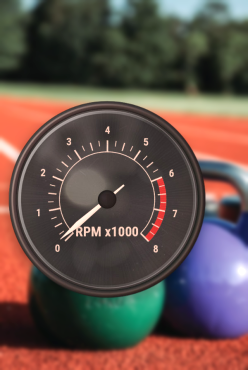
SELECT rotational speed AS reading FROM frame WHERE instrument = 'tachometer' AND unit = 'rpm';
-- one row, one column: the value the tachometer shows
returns 125 rpm
